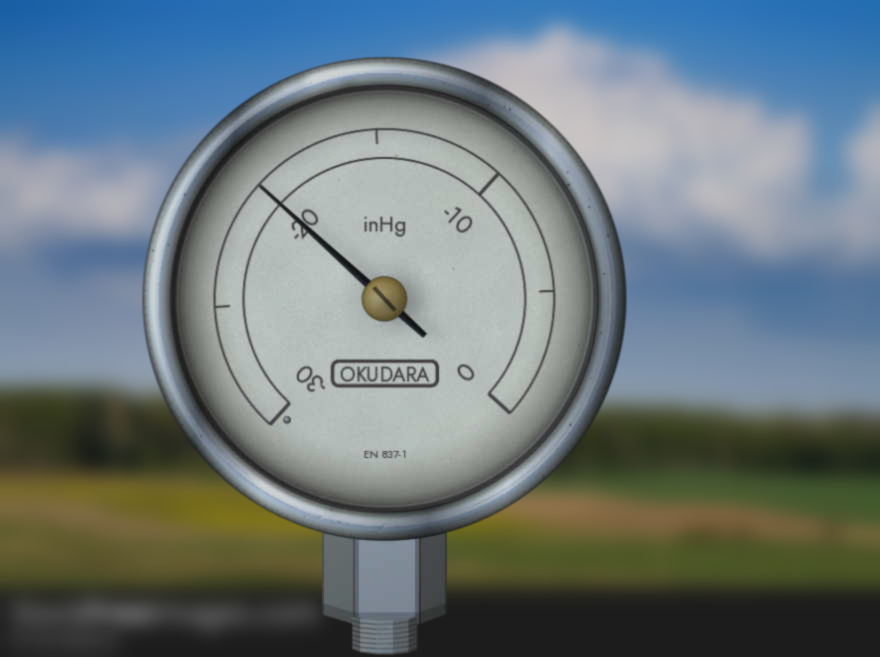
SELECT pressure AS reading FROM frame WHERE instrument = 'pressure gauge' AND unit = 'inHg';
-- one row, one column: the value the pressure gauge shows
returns -20 inHg
